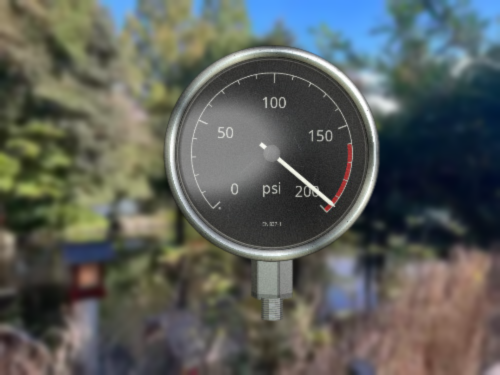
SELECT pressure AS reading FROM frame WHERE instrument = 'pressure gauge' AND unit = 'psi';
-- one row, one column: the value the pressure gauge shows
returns 195 psi
